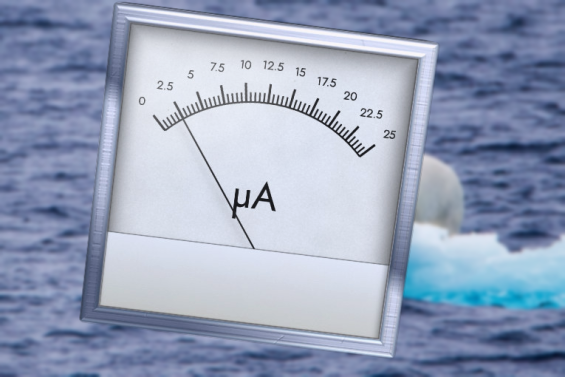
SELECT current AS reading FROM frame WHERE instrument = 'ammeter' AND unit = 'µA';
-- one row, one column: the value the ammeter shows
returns 2.5 µA
